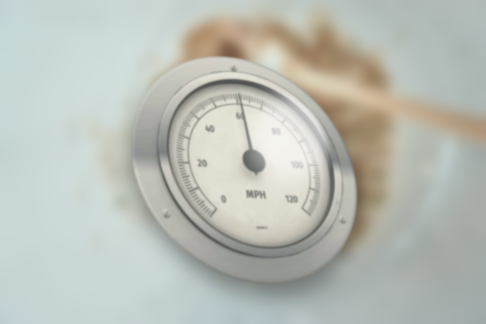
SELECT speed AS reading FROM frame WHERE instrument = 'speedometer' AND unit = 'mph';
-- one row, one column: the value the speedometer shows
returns 60 mph
